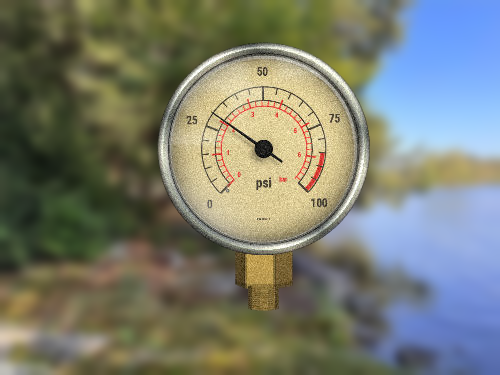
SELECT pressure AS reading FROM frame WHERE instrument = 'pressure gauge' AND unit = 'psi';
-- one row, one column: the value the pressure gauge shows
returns 30 psi
